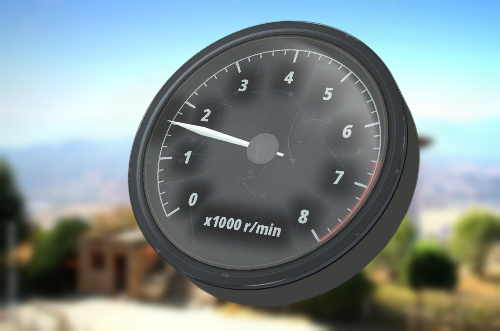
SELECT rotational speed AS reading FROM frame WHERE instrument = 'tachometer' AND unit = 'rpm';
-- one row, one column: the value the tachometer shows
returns 1600 rpm
